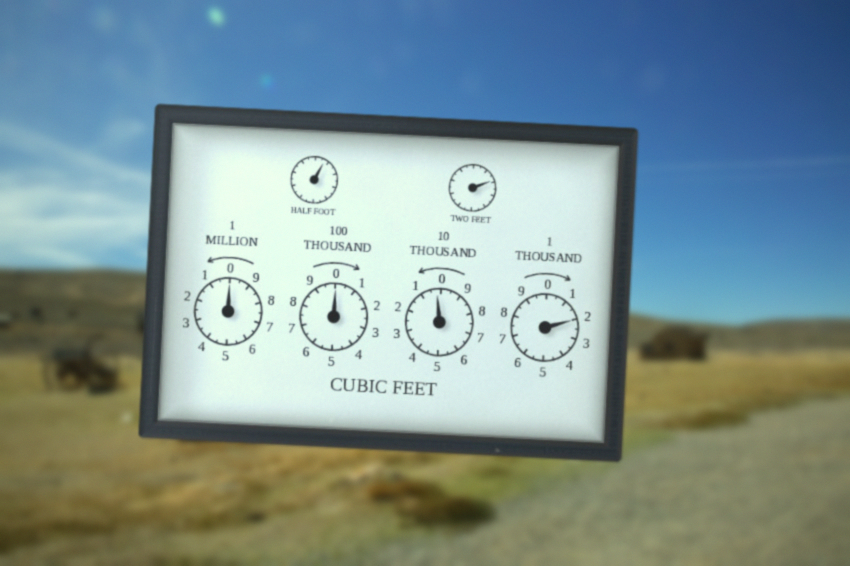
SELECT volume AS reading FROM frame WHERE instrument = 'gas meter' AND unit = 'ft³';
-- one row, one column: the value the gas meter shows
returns 200 ft³
